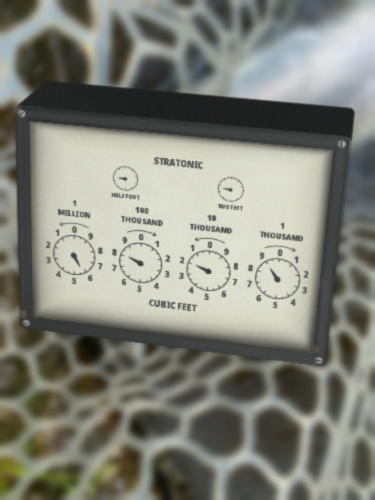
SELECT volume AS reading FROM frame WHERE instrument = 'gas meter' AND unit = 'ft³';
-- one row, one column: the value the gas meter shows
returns 581900 ft³
